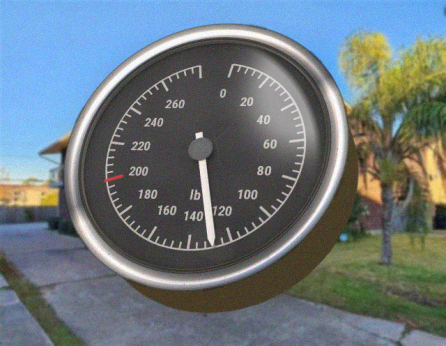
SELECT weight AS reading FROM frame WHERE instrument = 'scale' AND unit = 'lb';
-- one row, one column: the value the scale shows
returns 128 lb
